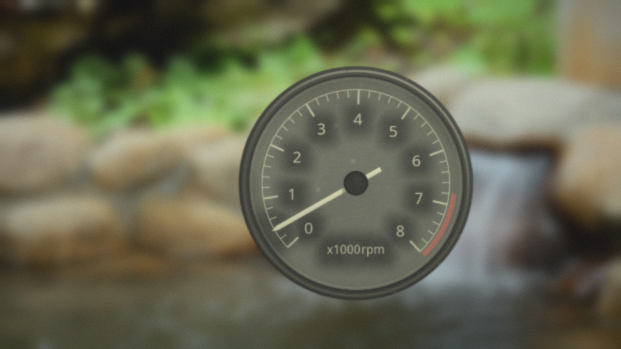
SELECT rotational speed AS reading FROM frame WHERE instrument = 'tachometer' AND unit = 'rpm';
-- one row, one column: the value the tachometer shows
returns 400 rpm
